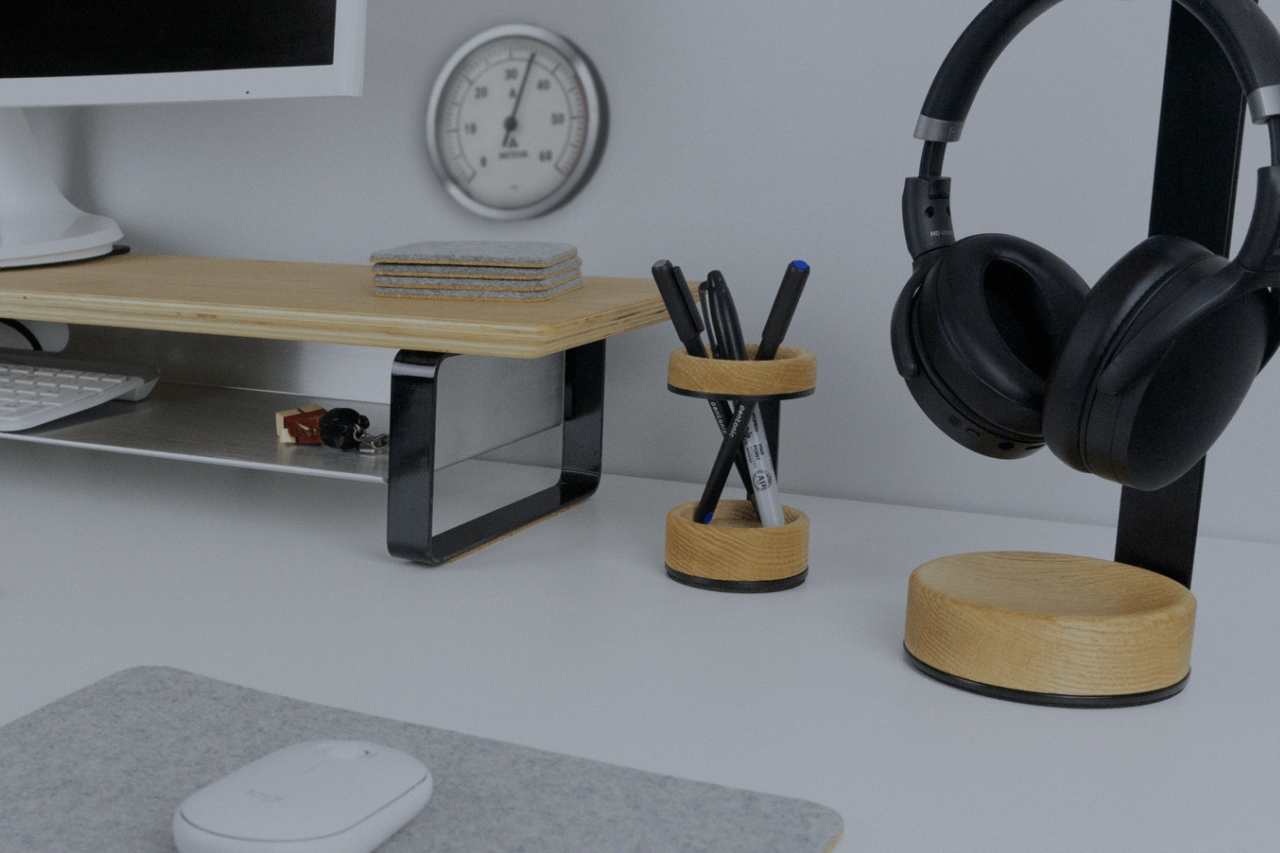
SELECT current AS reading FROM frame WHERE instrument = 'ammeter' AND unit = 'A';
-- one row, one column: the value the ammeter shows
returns 35 A
